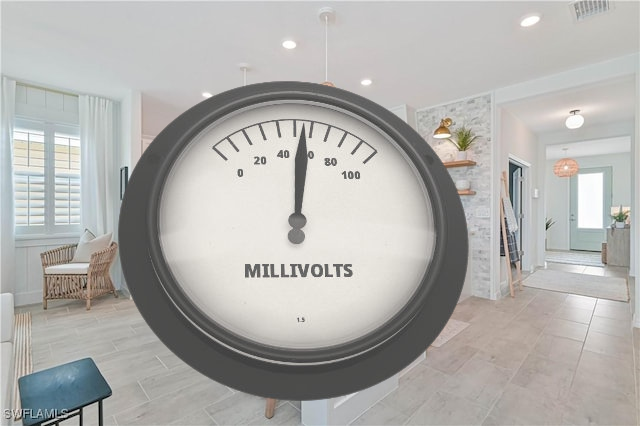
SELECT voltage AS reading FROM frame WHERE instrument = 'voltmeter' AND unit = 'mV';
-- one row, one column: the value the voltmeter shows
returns 55 mV
